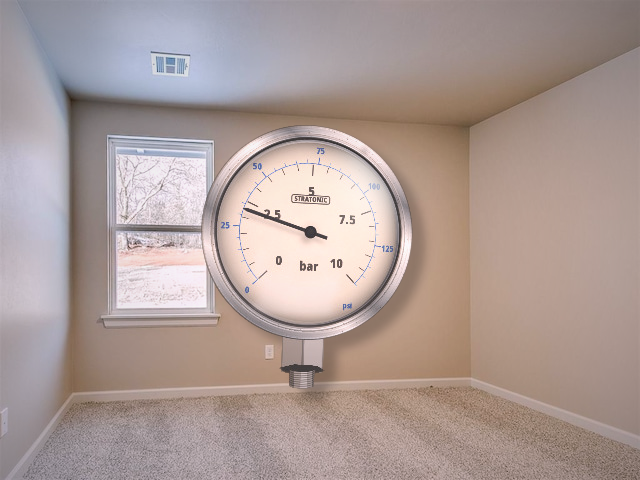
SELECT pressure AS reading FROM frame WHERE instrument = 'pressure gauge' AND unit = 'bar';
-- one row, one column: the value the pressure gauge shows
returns 2.25 bar
